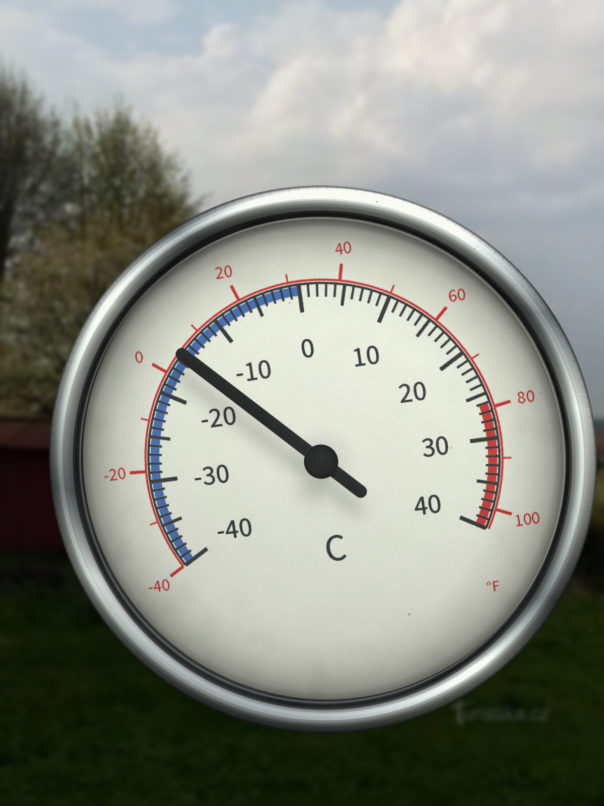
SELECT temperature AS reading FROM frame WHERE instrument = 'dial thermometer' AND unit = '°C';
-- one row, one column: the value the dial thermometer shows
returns -15 °C
